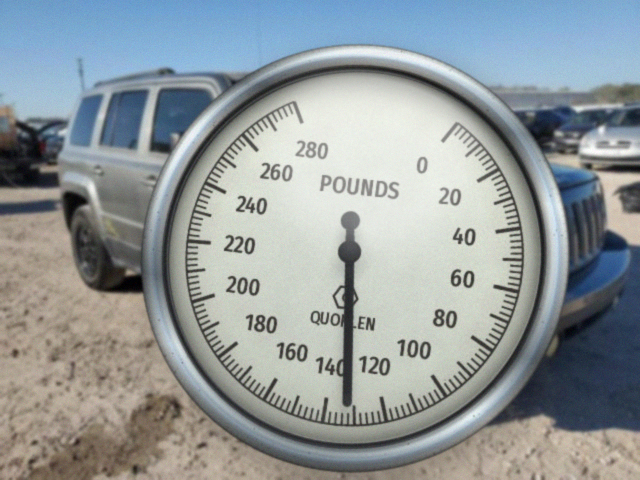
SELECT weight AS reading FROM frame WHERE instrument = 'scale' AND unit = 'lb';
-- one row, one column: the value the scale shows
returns 132 lb
